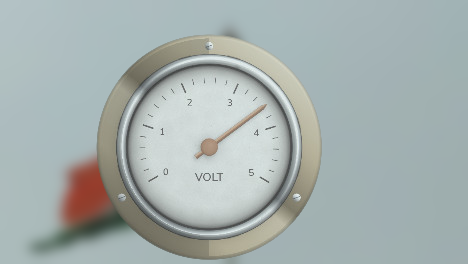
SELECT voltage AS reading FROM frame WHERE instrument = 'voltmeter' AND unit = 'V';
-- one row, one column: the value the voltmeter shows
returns 3.6 V
